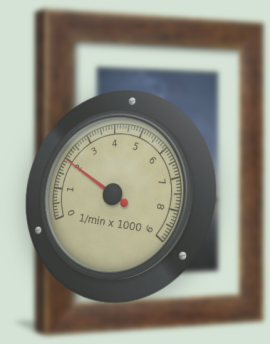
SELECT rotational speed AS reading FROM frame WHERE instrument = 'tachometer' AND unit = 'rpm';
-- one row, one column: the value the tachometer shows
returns 2000 rpm
